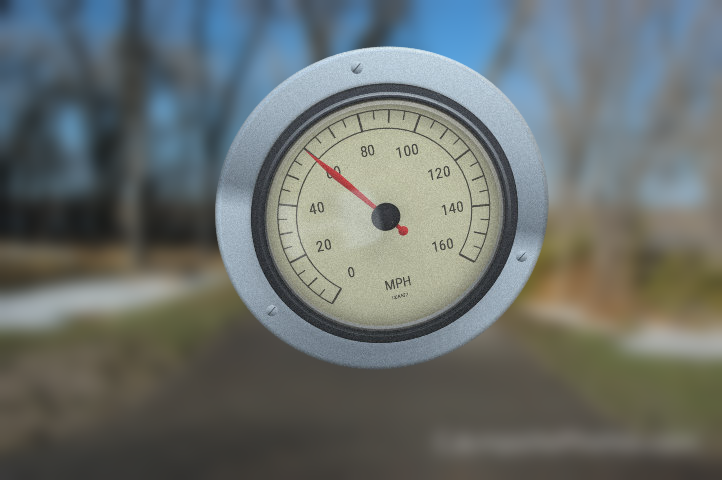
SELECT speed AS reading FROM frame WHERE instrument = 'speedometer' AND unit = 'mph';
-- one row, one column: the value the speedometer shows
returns 60 mph
